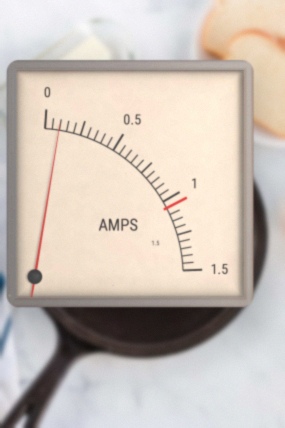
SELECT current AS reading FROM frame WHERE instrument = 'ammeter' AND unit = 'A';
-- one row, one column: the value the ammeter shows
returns 0.1 A
